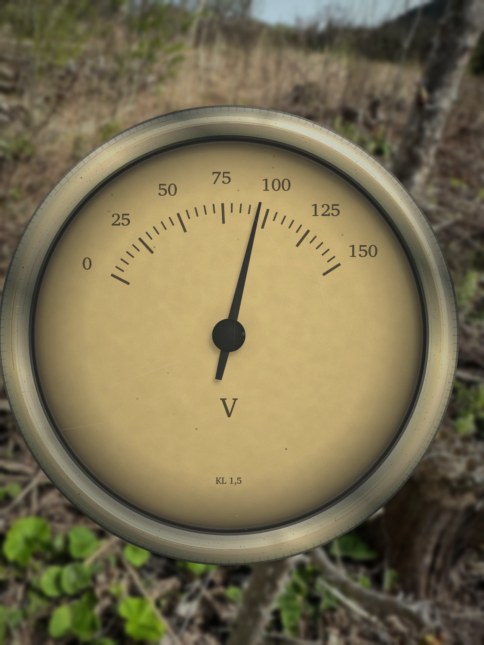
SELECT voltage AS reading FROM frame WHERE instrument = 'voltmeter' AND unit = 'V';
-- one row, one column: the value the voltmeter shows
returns 95 V
